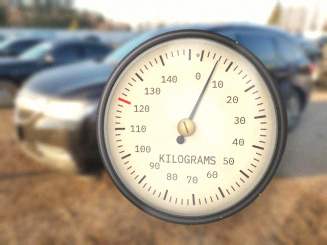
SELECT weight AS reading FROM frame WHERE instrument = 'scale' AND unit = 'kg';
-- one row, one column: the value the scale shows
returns 6 kg
